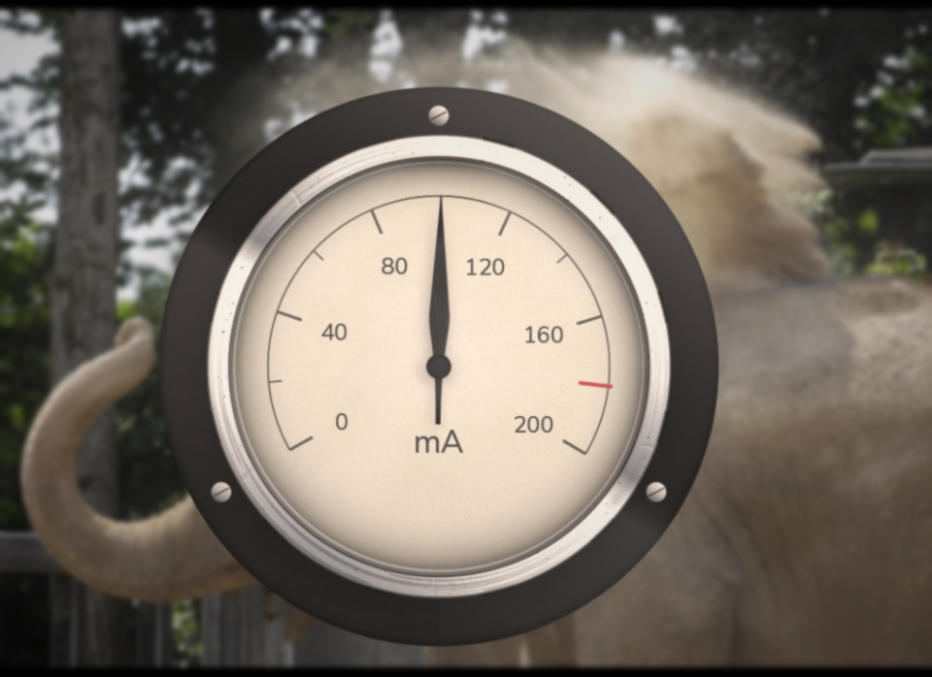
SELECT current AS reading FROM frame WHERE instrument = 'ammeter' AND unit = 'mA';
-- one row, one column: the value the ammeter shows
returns 100 mA
